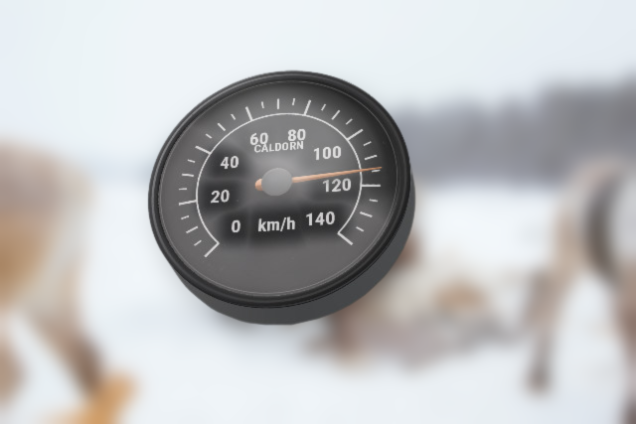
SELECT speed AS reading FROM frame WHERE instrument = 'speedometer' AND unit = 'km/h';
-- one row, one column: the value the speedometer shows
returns 115 km/h
